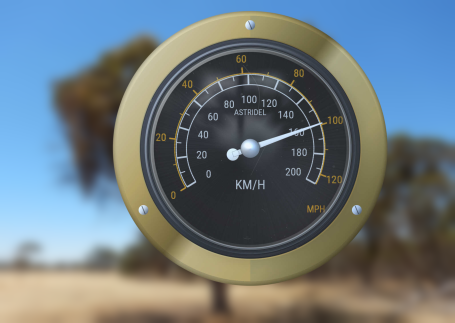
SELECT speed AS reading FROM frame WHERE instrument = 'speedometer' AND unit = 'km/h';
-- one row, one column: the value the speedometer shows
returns 160 km/h
